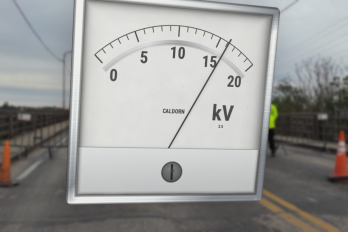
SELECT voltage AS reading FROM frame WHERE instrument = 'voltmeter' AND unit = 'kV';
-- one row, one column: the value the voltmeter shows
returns 16 kV
